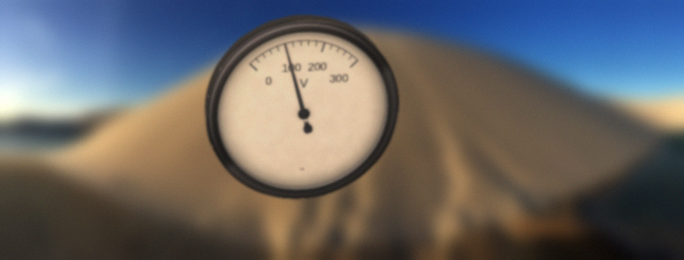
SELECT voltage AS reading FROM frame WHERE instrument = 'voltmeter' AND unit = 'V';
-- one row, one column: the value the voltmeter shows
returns 100 V
